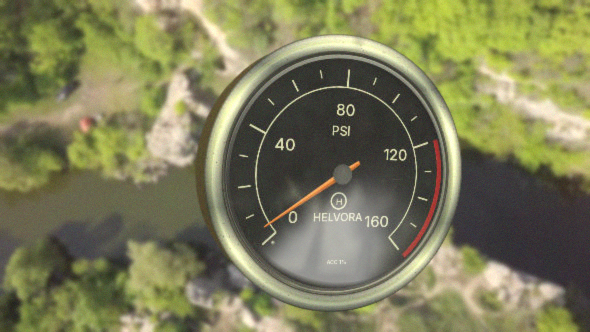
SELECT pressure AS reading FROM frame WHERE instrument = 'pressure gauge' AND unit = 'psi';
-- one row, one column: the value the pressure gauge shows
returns 5 psi
